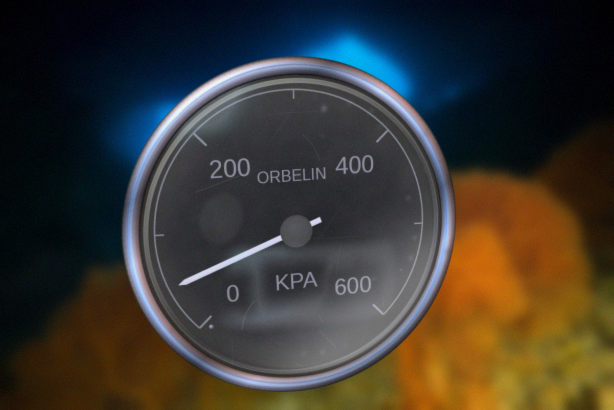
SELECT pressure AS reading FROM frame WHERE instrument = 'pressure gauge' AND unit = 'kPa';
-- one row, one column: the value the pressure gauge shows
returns 50 kPa
